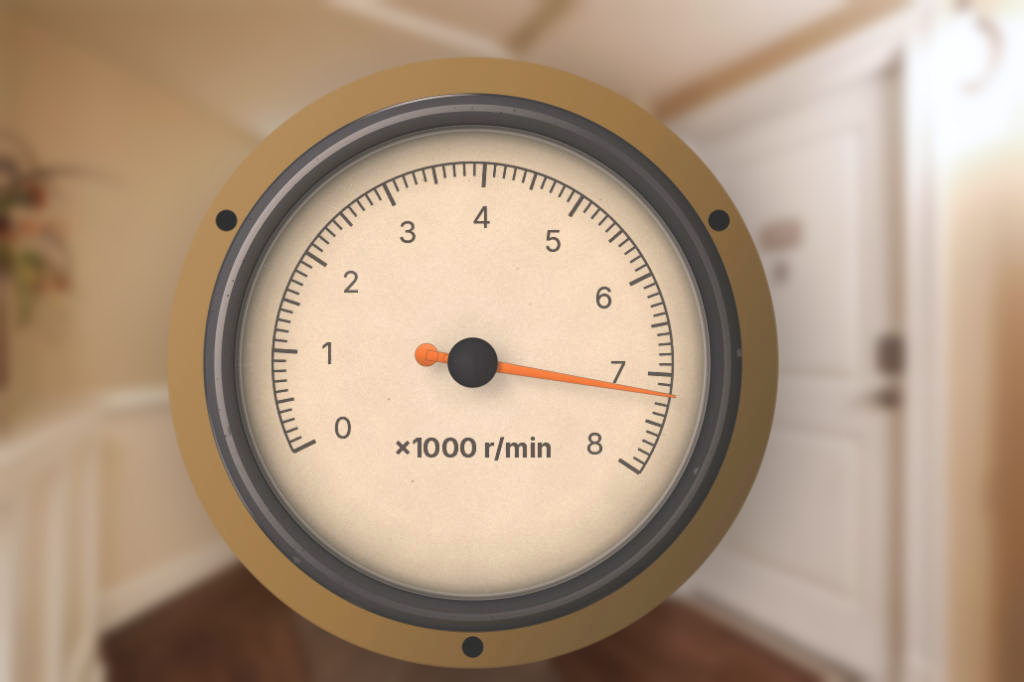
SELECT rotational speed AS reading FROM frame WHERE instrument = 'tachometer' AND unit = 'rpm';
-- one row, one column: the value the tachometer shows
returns 7200 rpm
